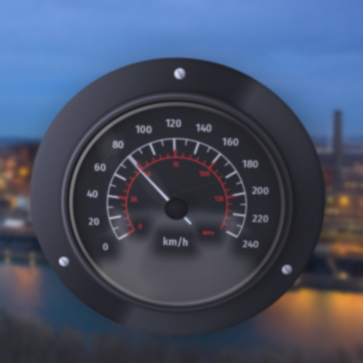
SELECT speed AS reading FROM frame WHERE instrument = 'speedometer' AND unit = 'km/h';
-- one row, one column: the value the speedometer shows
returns 80 km/h
